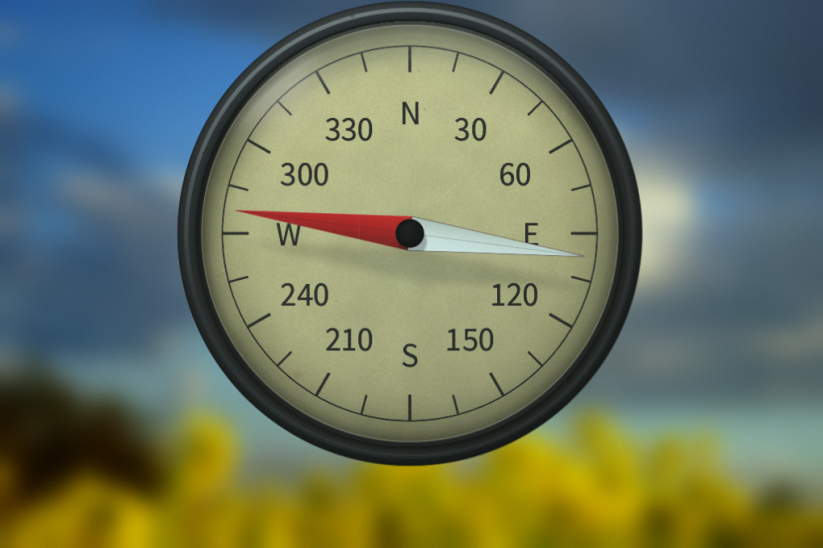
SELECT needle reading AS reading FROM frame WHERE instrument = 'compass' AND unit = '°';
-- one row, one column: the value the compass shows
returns 277.5 °
